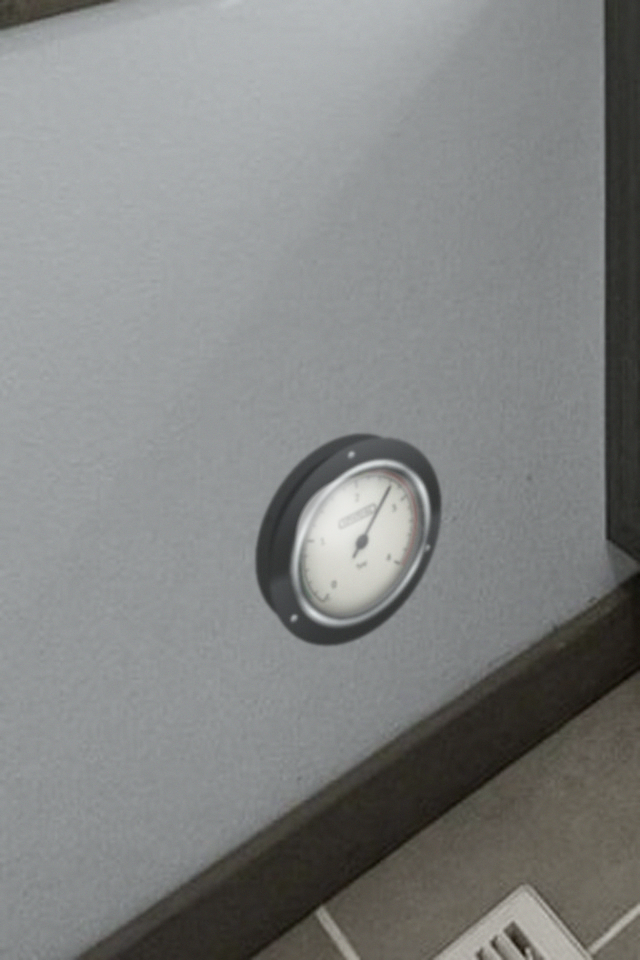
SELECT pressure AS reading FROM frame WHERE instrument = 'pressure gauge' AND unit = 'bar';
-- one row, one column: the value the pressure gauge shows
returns 2.6 bar
